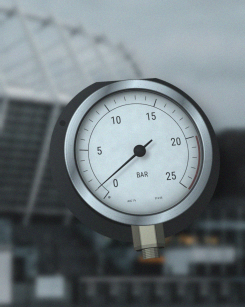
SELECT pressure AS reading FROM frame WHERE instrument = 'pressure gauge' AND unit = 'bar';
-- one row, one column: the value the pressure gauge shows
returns 1 bar
